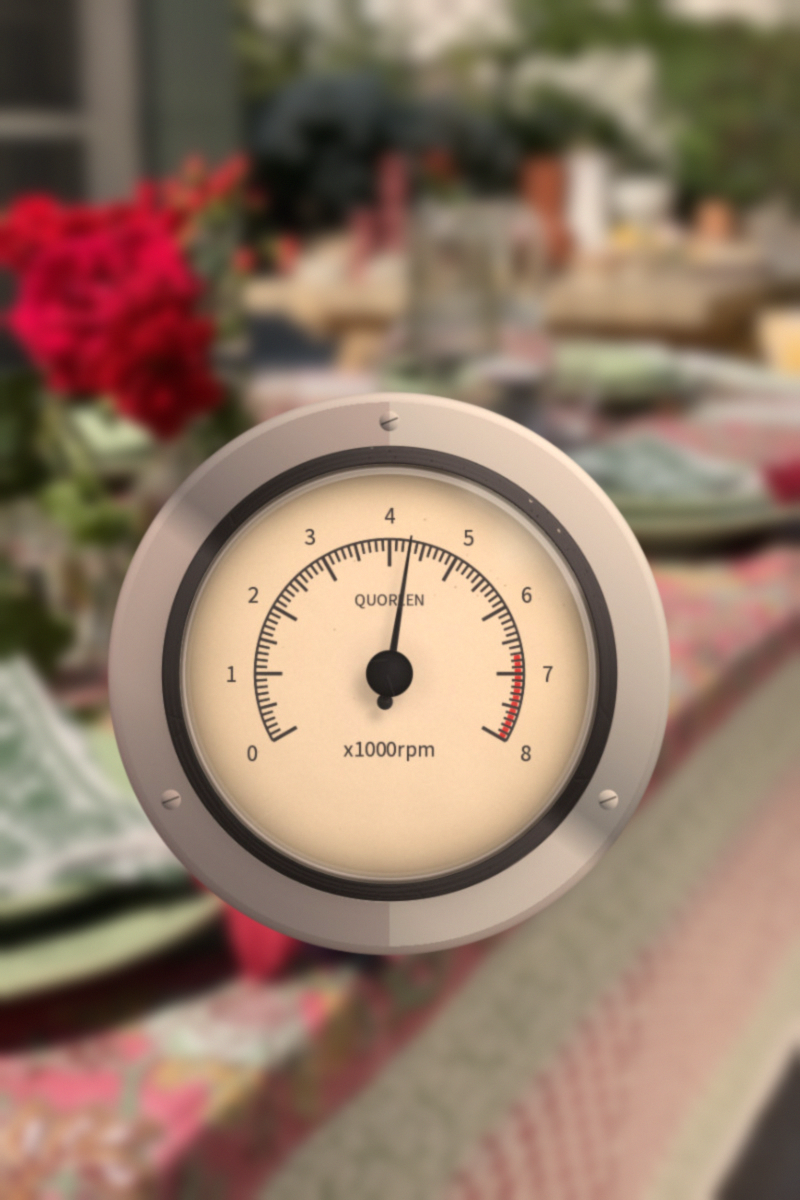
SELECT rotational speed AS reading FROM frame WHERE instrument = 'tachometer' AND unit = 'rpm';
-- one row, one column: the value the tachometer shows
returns 4300 rpm
